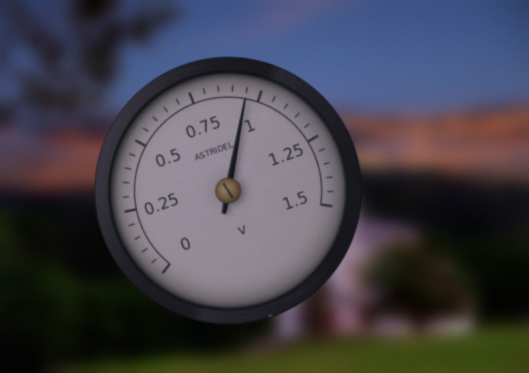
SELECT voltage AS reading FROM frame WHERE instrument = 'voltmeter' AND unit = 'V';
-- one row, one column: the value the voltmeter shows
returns 0.95 V
